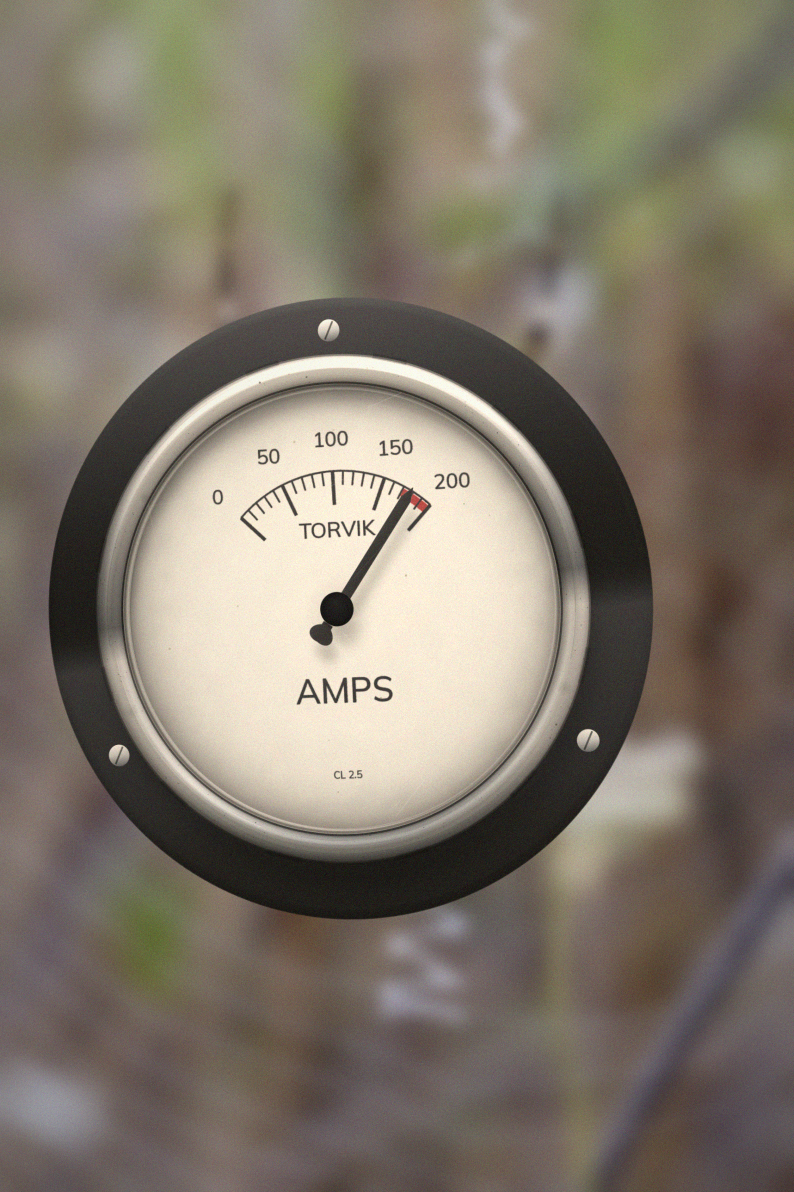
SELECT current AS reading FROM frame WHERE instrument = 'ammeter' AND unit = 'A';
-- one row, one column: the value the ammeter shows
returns 180 A
